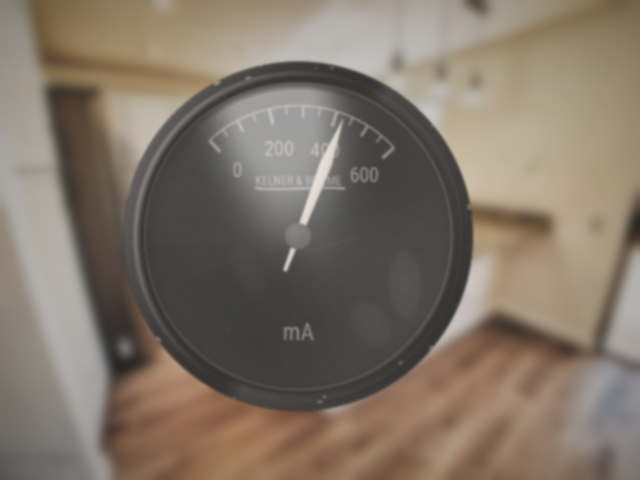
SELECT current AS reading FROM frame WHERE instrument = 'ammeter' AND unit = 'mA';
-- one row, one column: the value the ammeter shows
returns 425 mA
